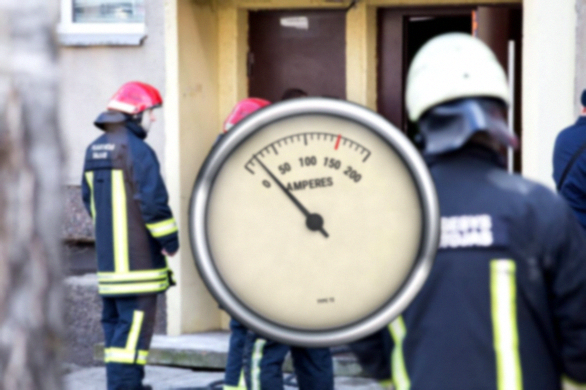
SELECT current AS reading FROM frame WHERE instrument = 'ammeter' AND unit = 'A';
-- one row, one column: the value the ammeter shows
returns 20 A
